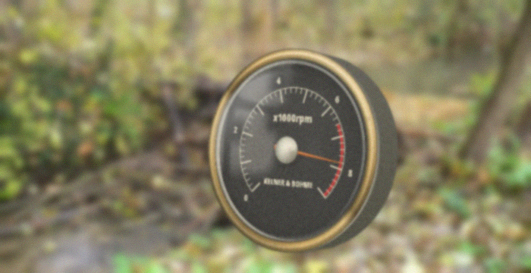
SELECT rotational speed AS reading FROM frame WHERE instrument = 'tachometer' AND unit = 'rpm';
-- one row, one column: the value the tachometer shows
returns 7800 rpm
